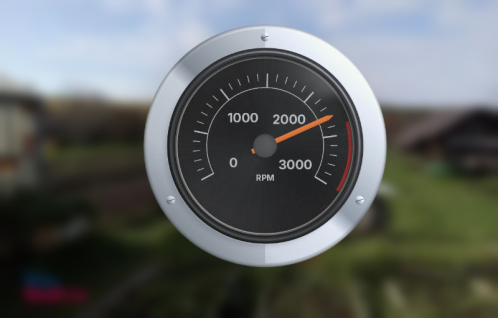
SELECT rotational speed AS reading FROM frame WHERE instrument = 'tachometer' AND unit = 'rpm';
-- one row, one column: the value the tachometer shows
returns 2300 rpm
